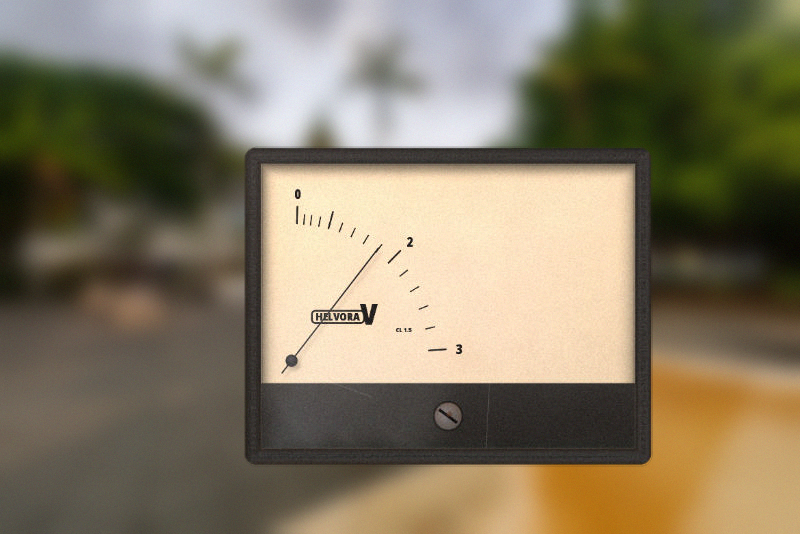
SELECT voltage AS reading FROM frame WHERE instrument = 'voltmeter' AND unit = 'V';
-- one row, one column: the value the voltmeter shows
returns 1.8 V
